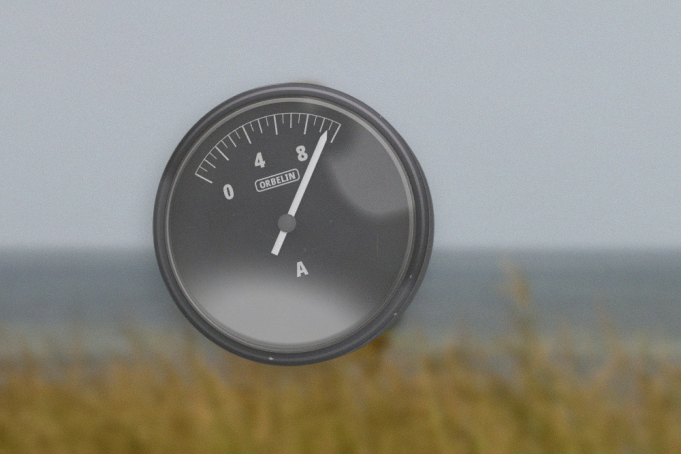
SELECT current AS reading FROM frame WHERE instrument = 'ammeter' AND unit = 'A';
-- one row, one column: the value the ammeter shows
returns 9.5 A
